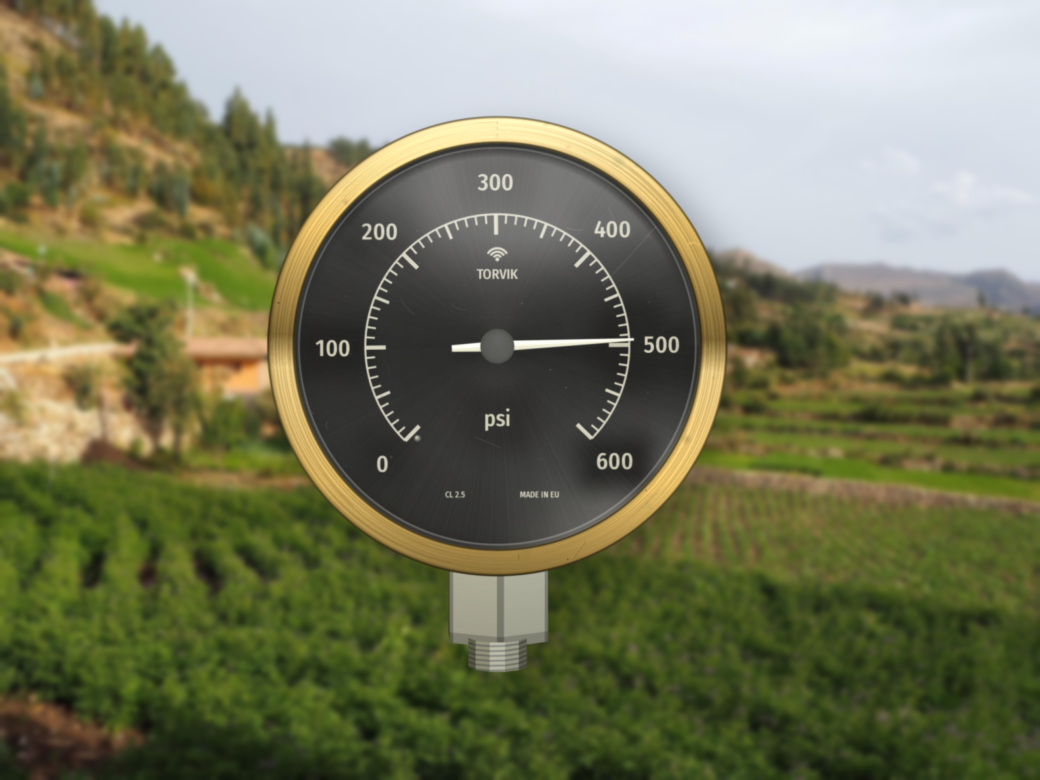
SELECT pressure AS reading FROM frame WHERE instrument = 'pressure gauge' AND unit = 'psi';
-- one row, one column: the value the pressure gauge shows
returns 495 psi
